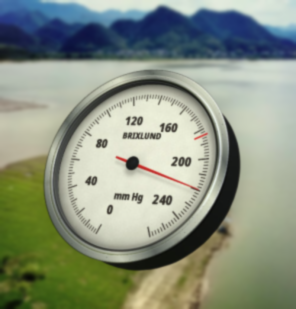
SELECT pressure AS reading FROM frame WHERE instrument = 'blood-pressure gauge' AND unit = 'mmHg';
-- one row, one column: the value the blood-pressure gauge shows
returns 220 mmHg
